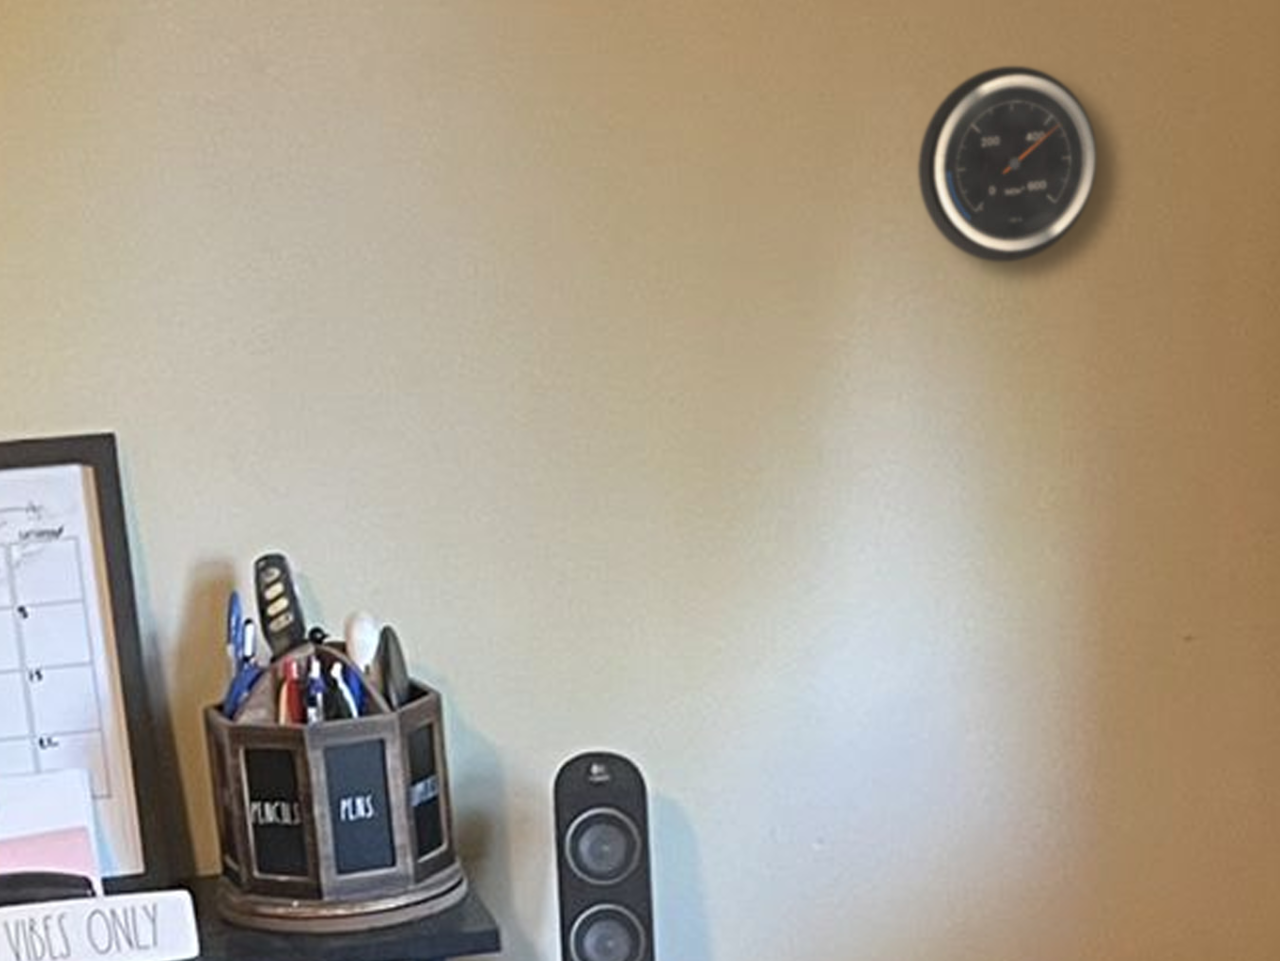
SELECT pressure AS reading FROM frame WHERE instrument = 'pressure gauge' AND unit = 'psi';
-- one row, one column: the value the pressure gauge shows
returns 425 psi
